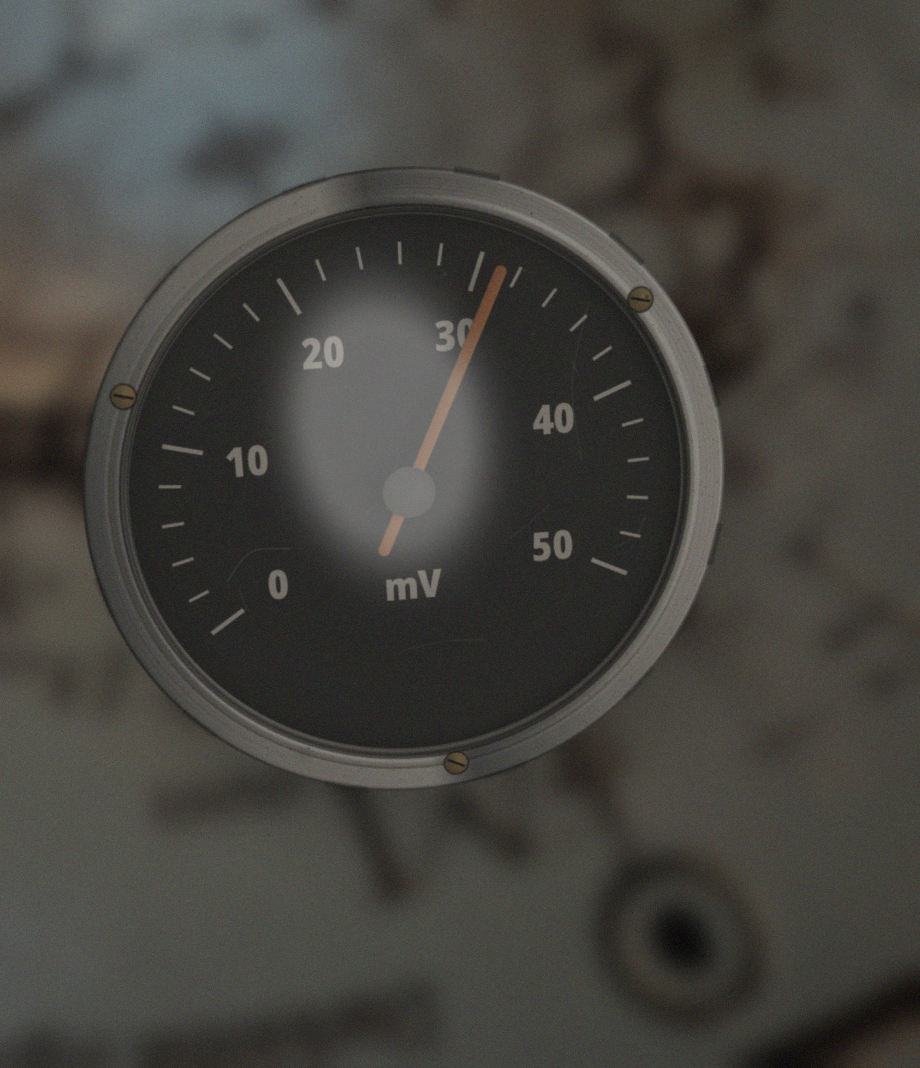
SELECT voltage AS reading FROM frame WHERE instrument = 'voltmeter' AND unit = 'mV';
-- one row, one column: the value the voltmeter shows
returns 31 mV
